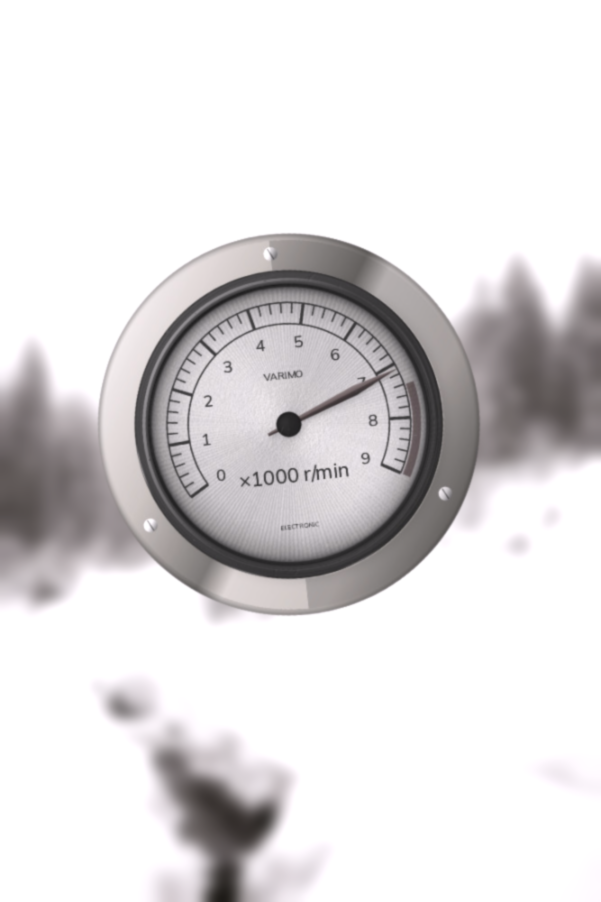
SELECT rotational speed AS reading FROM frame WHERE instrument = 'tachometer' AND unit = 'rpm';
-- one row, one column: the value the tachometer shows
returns 7100 rpm
